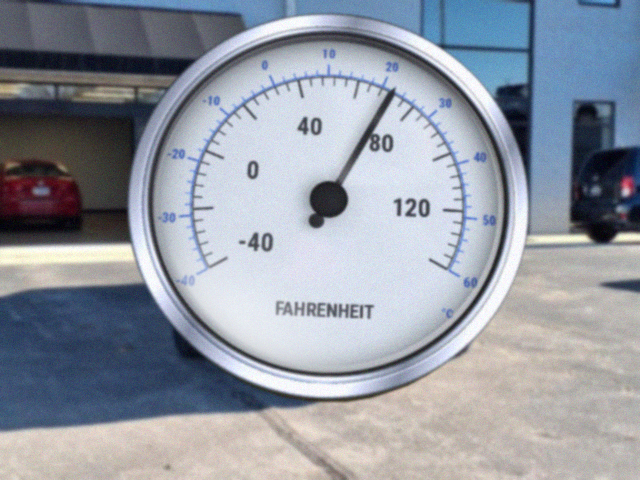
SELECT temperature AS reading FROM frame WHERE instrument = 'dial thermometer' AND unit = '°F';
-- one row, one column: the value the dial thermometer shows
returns 72 °F
